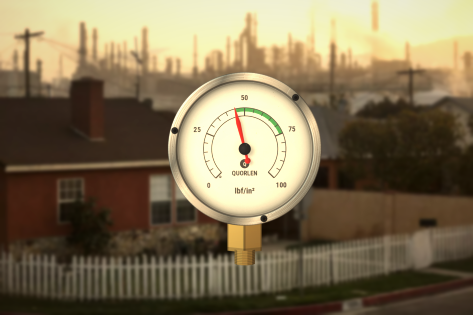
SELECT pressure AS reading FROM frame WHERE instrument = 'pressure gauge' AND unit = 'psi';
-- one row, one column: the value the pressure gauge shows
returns 45 psi
